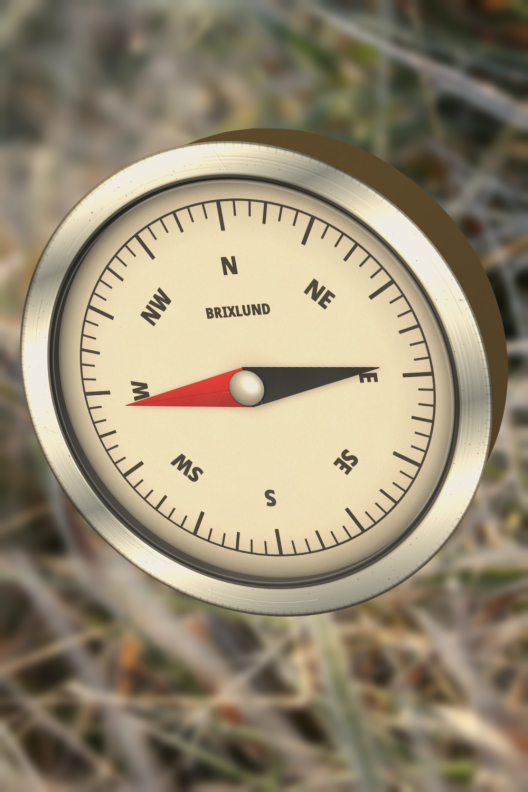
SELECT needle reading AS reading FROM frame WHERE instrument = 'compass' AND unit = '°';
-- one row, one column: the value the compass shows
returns 265 °
